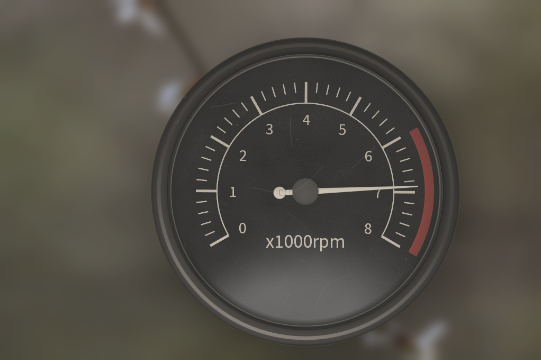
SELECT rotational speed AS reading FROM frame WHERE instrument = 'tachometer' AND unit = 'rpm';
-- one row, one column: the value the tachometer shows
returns 6900 rpm
